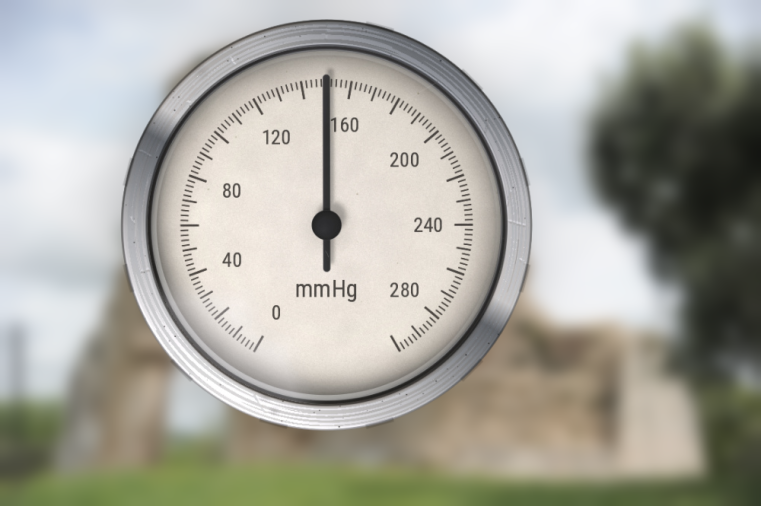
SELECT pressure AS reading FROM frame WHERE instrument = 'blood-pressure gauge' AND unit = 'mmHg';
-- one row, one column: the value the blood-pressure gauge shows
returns 150 mmHg
